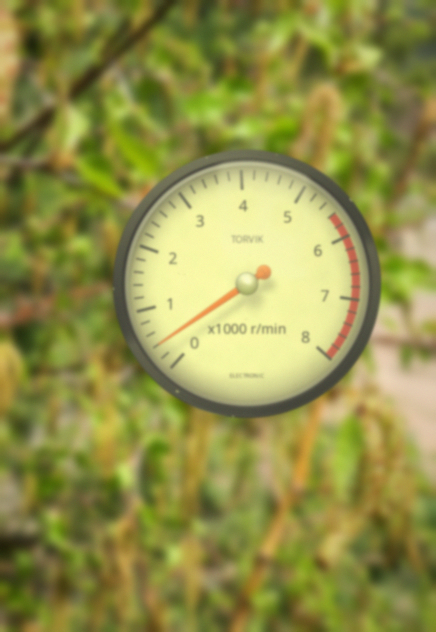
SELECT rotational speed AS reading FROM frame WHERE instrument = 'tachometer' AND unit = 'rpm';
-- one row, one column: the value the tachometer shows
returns 400 rpm
